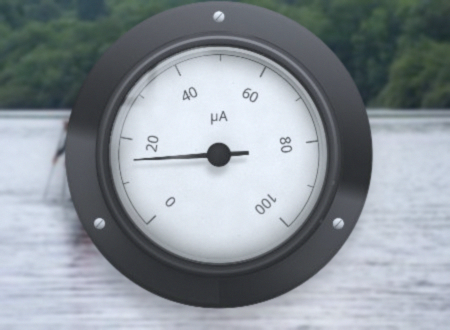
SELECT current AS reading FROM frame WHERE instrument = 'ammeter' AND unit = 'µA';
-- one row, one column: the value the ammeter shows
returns 15 µA
